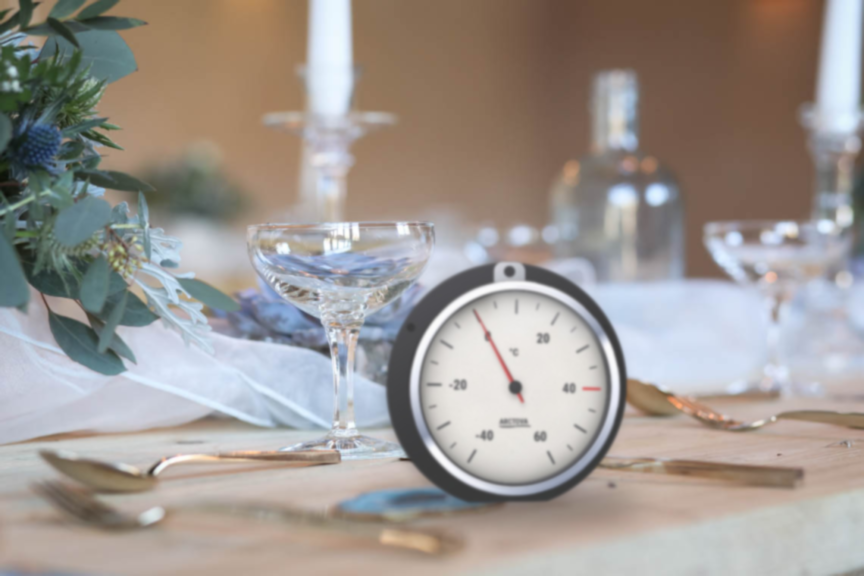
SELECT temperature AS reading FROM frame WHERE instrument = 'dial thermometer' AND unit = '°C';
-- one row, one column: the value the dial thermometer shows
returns 0 °C
